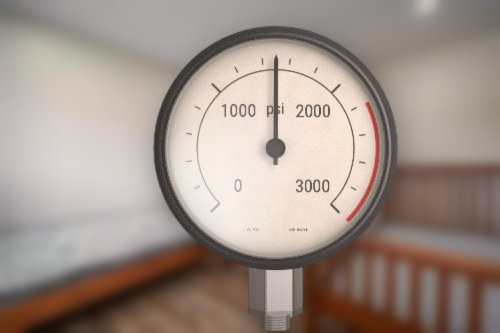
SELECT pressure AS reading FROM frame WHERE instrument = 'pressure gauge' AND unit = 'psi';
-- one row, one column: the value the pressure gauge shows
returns 1500 psi
